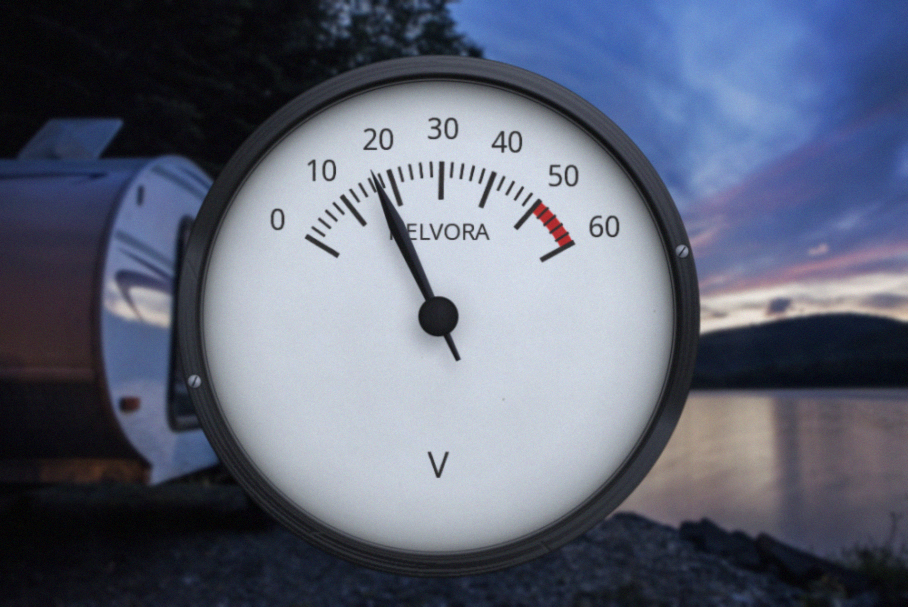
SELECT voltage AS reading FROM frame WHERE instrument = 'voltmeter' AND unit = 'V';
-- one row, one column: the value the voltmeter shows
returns 17 V
